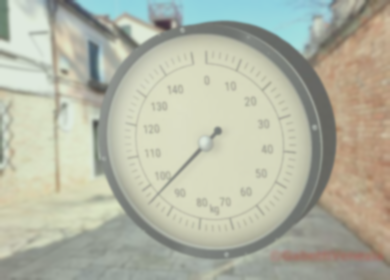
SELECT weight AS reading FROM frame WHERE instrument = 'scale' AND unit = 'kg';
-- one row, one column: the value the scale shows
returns 96 kg
